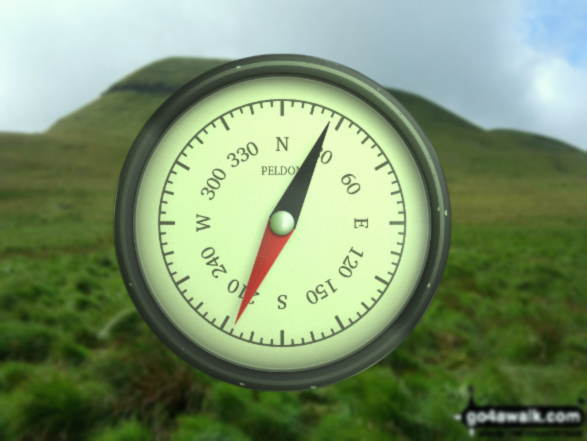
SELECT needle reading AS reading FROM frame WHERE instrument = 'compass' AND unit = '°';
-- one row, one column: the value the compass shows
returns 205 °
